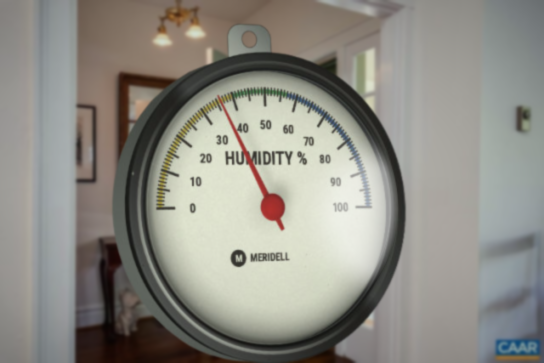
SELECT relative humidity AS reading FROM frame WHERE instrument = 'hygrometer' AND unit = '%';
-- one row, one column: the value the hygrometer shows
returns 35 %
